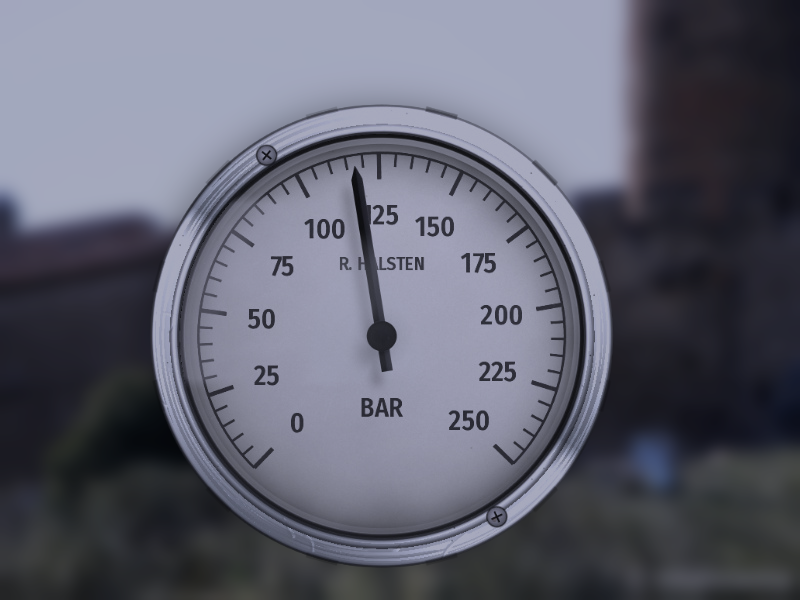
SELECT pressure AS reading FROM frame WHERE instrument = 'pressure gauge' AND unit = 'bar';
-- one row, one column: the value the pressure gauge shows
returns 117.5 bar
